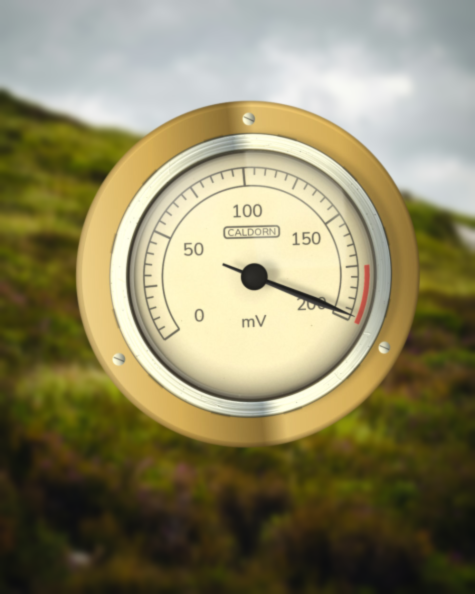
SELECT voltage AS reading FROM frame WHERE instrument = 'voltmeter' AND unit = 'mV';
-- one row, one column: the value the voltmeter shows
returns 197.5 mV
